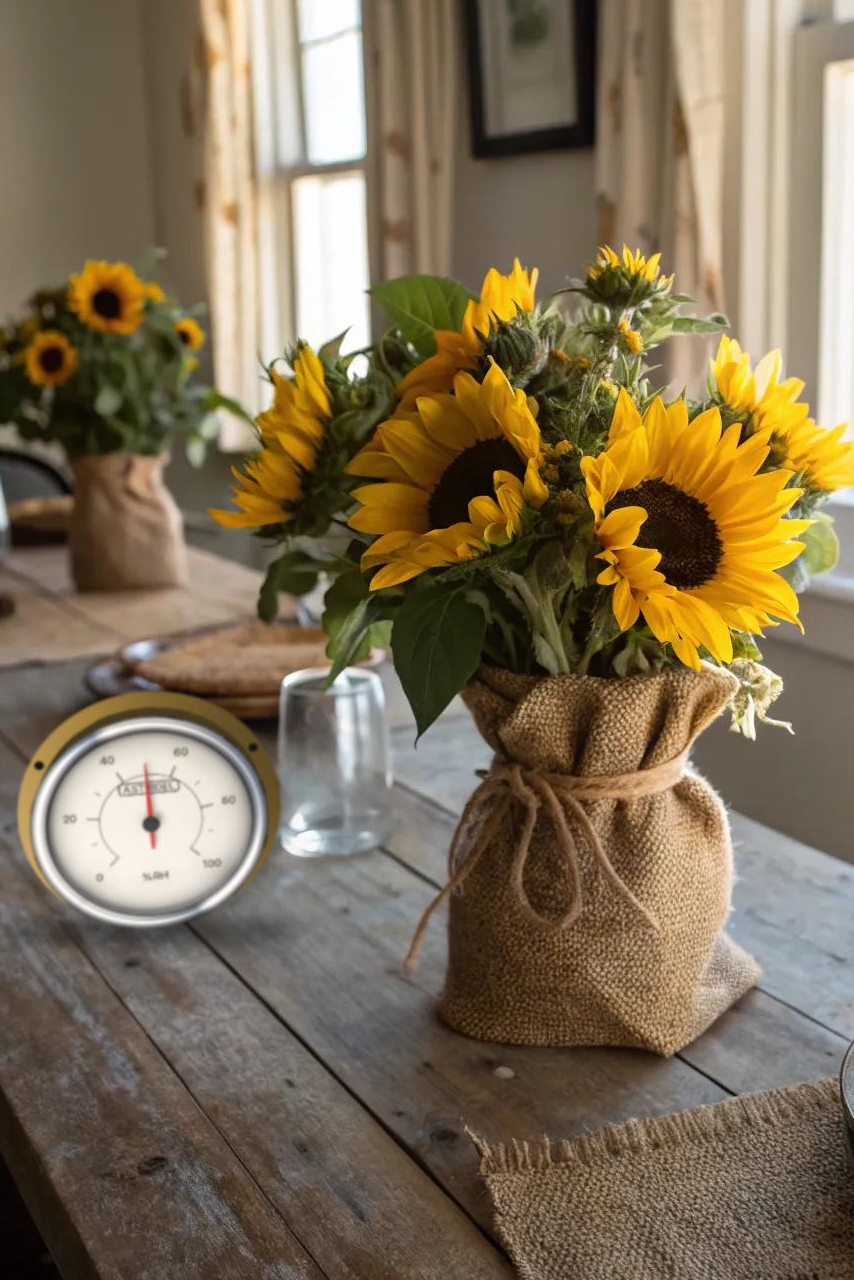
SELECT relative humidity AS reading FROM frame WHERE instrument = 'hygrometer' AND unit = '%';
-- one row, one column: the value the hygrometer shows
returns 50 %
